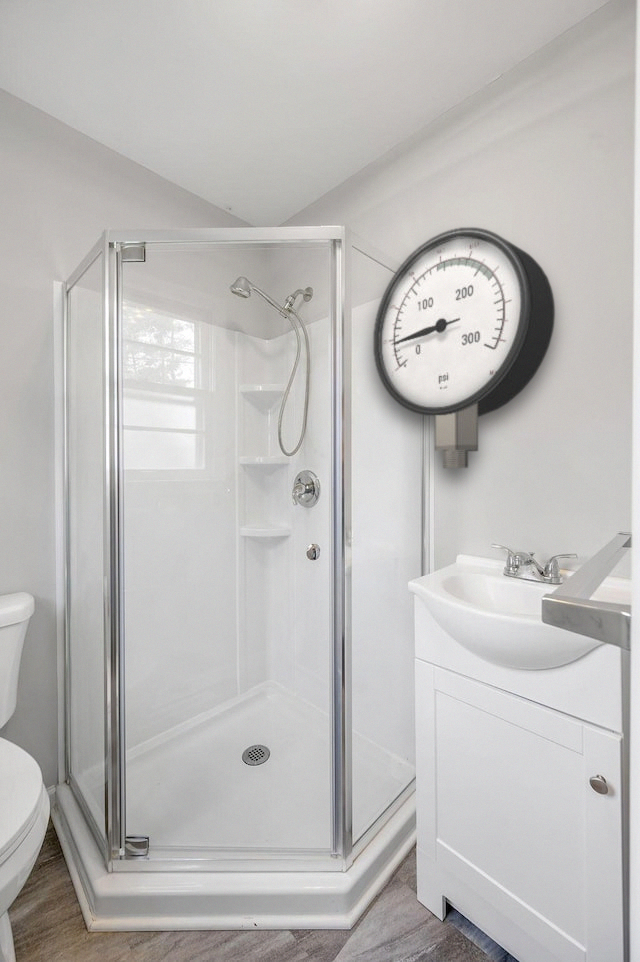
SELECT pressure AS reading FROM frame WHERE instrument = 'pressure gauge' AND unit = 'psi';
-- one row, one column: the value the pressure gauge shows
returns 30 psi
